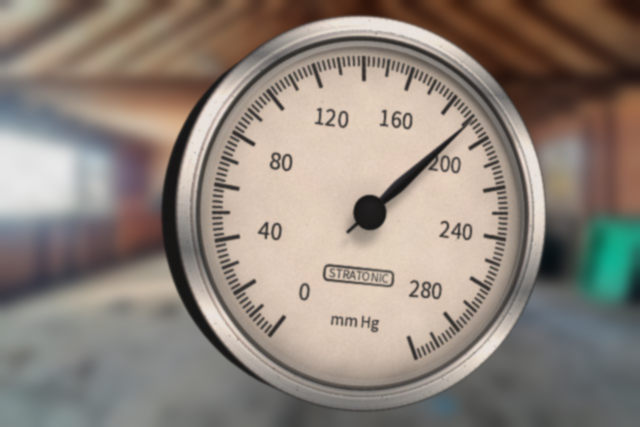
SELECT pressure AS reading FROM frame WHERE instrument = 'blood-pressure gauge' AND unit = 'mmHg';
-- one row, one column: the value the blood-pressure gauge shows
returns 190 mmHg
